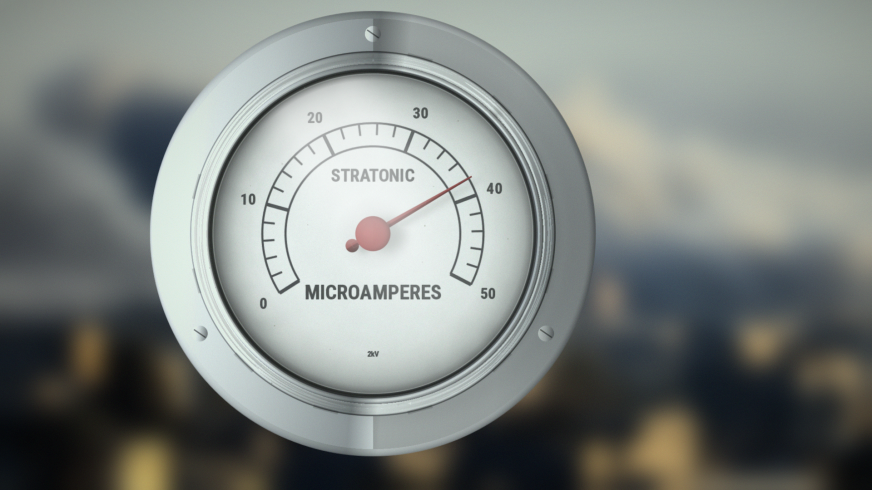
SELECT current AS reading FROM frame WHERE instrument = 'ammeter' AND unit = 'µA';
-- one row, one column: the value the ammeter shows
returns 38 µA
